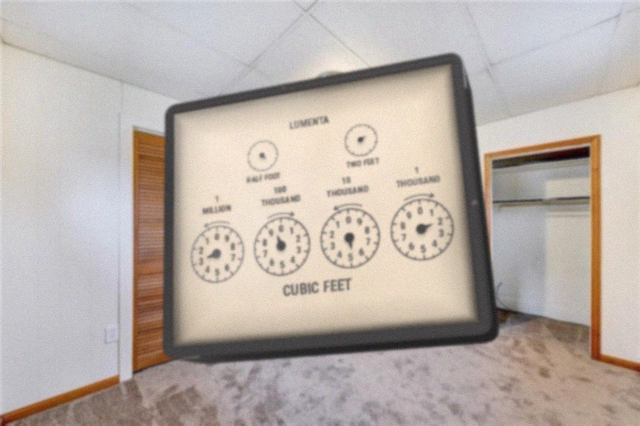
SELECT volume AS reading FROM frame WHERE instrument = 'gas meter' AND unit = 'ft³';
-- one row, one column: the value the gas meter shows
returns 295200 ft³
